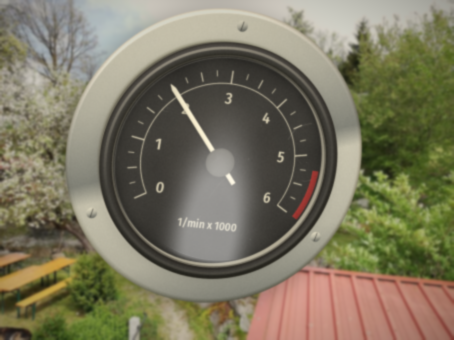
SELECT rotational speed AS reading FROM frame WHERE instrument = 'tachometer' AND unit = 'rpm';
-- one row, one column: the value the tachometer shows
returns 2000 rpm
